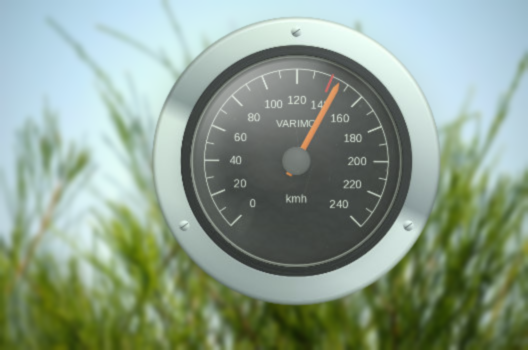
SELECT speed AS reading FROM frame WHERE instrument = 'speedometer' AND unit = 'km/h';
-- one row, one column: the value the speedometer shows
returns 145 km/h
